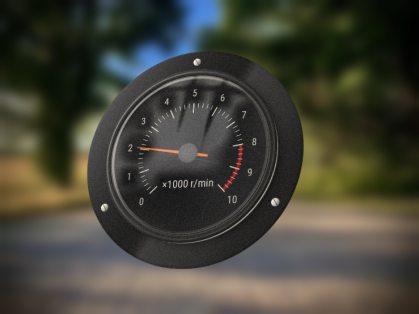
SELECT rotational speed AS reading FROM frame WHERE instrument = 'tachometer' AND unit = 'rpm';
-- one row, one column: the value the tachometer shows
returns 2000 rpm
